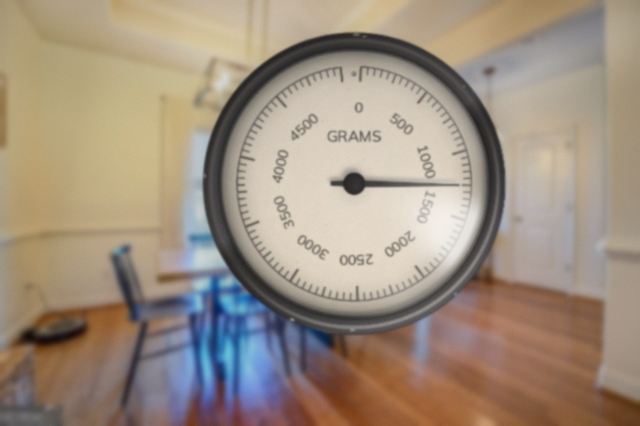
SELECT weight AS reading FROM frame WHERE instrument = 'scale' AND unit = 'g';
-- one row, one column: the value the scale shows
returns 1250 g
